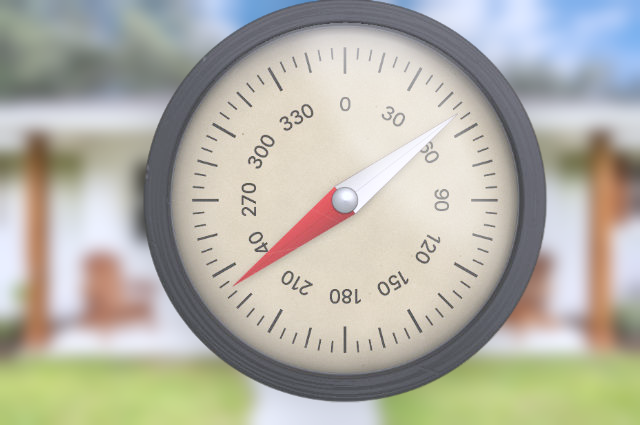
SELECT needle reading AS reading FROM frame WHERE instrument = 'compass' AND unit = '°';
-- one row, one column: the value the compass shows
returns 232.5 °
